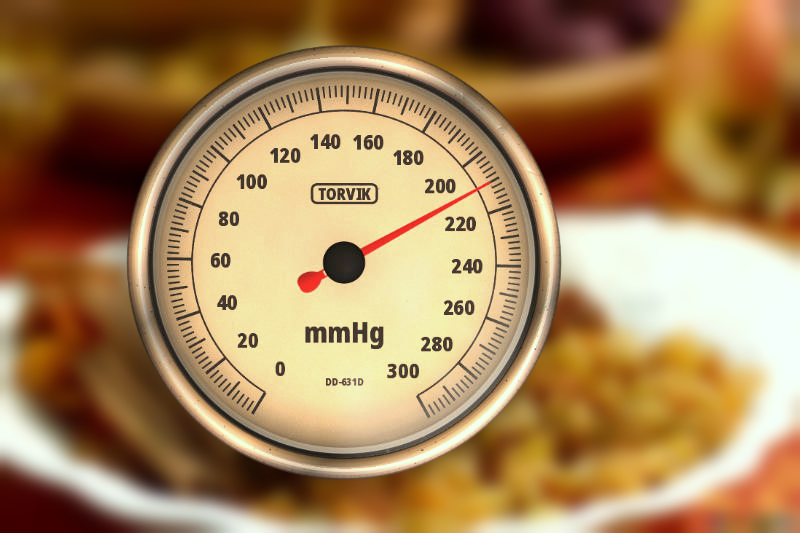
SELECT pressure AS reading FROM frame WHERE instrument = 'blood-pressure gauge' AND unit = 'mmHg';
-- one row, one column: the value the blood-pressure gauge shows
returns 210 mmHg
